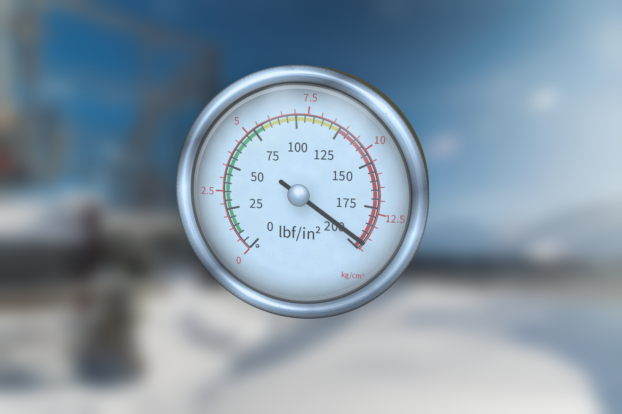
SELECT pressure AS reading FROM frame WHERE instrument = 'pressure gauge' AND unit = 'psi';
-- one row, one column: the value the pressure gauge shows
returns 195 psi
